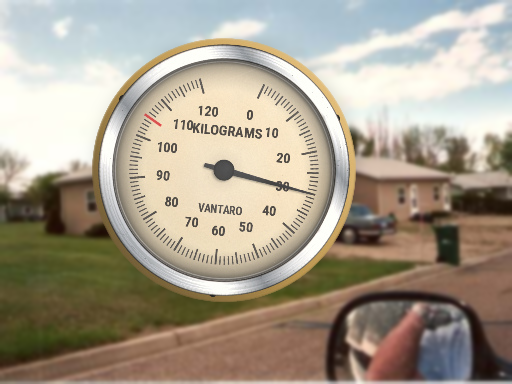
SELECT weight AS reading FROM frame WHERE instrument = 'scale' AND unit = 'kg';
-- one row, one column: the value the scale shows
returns 30 kg
